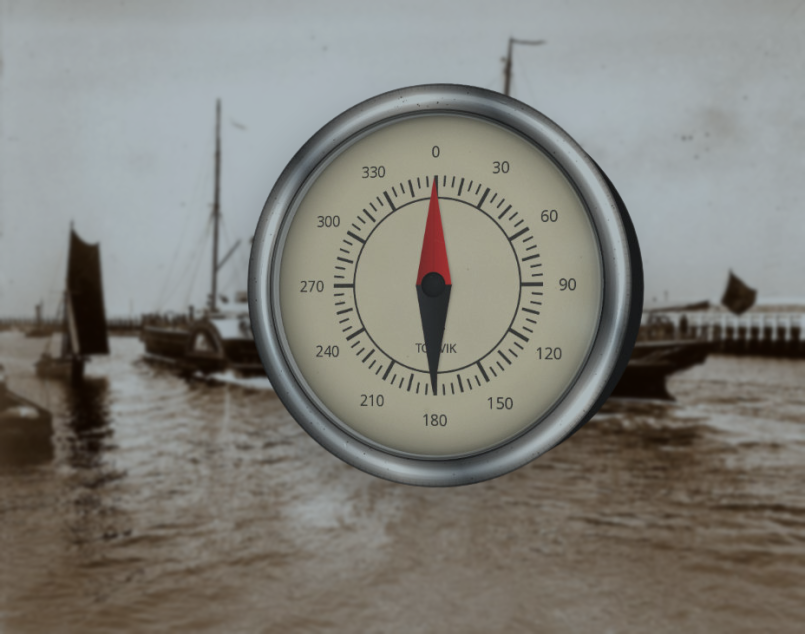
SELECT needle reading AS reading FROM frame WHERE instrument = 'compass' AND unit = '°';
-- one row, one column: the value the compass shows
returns 0 °
